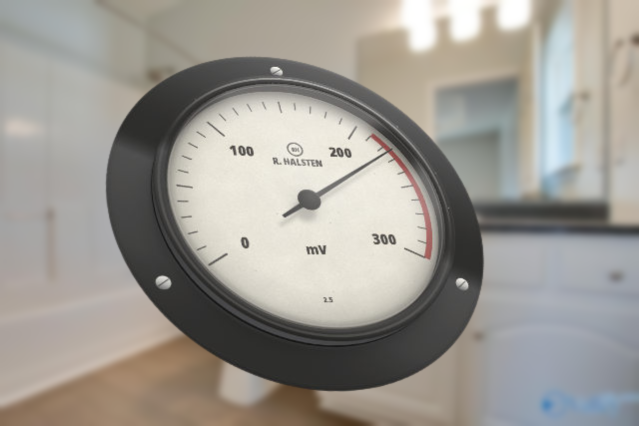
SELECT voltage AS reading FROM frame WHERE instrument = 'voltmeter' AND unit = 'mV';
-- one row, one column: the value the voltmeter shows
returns 225 mV
